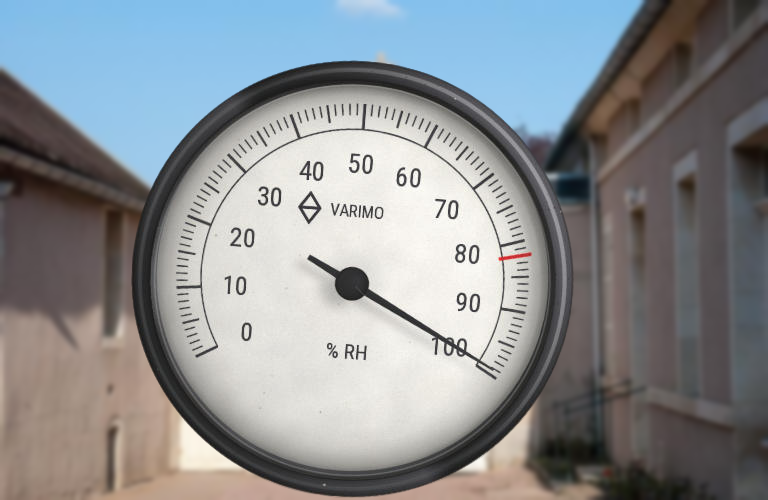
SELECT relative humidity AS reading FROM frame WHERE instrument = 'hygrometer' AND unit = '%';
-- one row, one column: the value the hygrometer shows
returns 99 %
